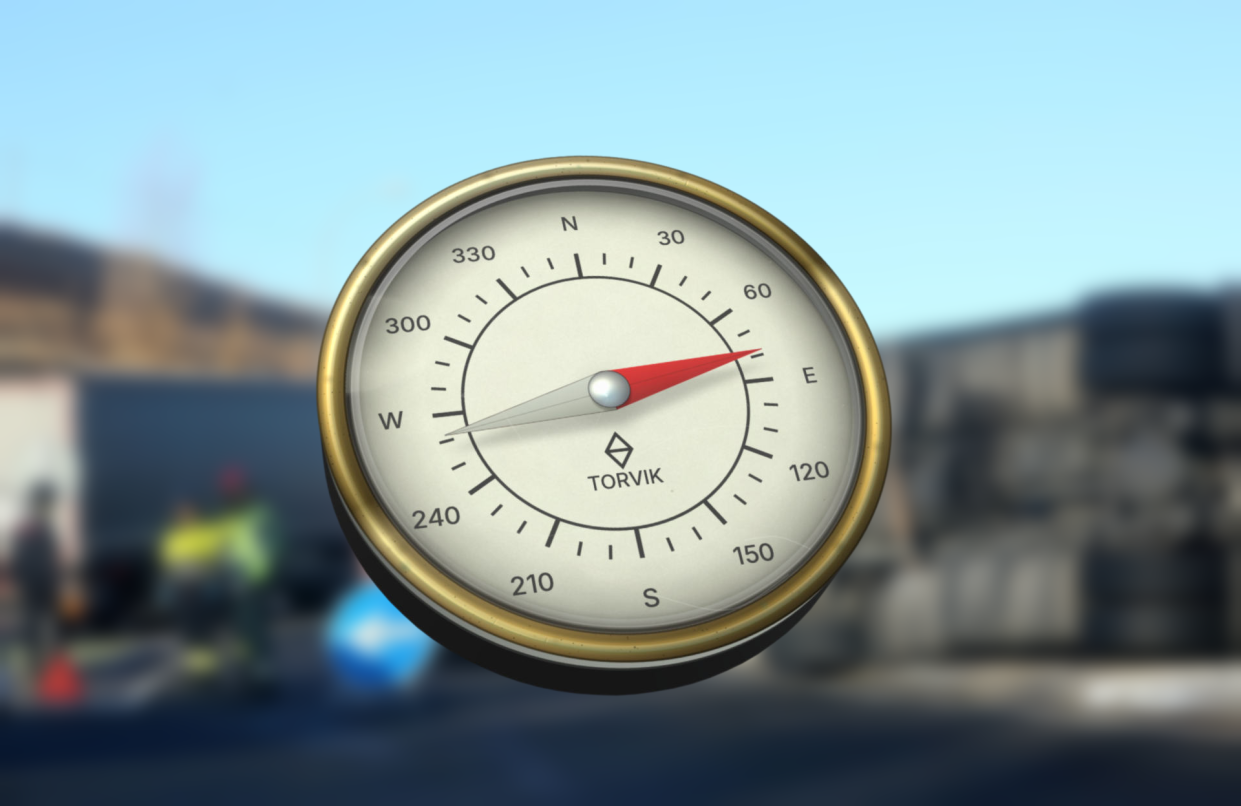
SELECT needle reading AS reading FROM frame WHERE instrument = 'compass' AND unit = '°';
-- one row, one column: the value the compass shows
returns 80 °
